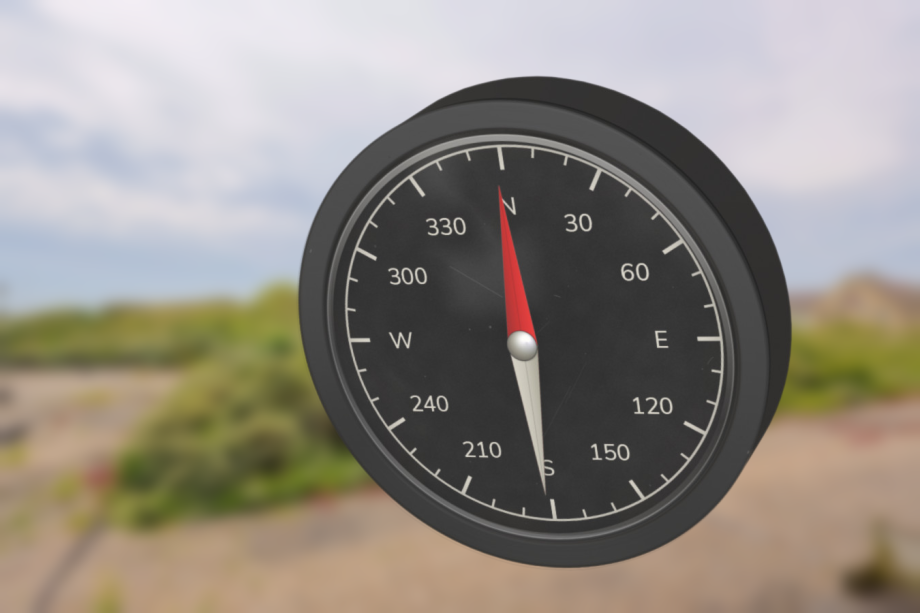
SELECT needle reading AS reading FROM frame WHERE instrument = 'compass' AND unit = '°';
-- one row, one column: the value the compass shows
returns 0 °
